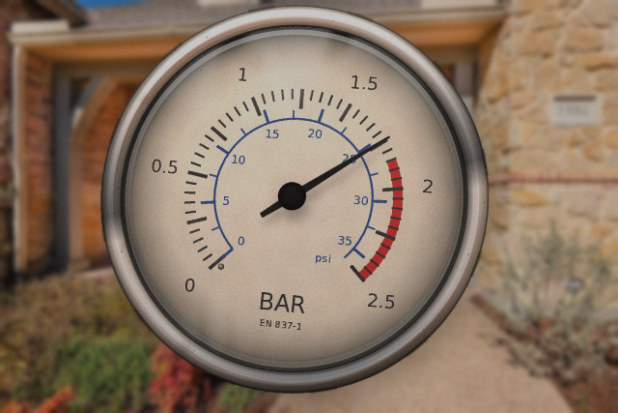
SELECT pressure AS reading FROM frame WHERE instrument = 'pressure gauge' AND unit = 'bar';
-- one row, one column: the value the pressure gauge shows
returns 1.75 bar
